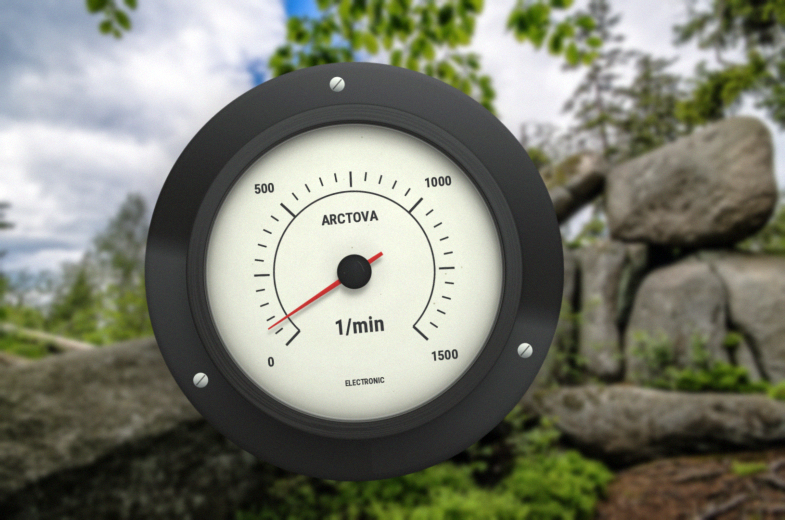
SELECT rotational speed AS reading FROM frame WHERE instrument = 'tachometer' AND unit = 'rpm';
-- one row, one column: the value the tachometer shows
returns 75 rpm
